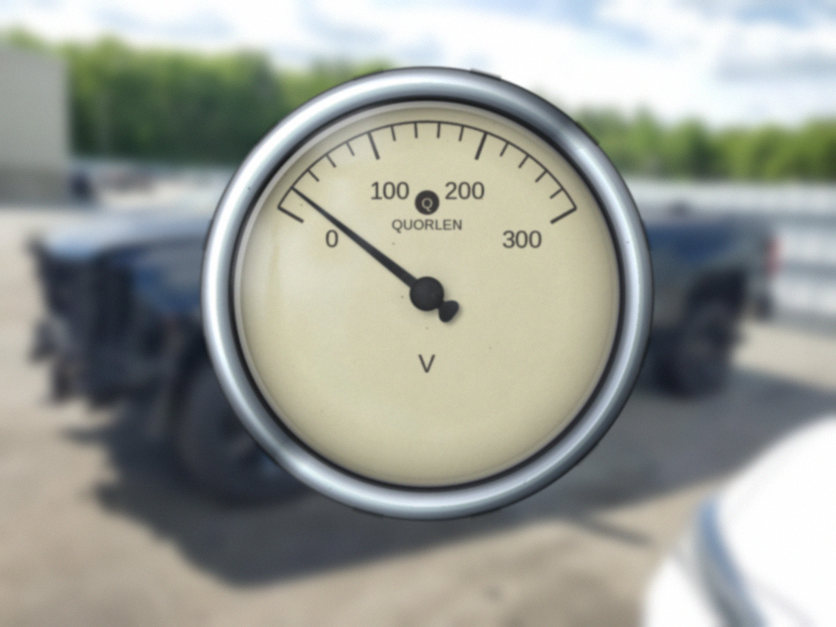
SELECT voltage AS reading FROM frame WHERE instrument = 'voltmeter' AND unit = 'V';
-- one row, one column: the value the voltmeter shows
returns 20 V
